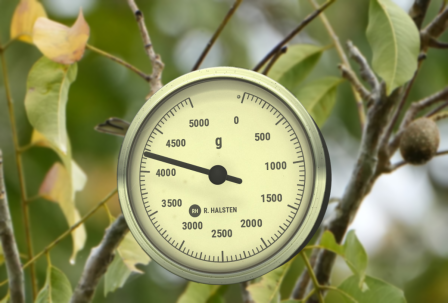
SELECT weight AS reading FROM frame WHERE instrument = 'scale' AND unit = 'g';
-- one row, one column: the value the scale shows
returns 4200 g
